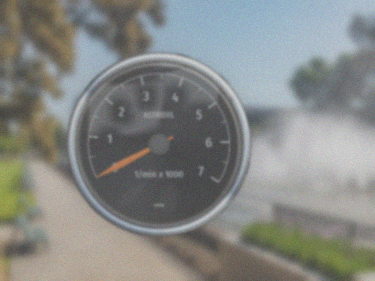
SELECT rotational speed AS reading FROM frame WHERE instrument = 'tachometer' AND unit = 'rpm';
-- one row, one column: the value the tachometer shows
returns 0 rpm
